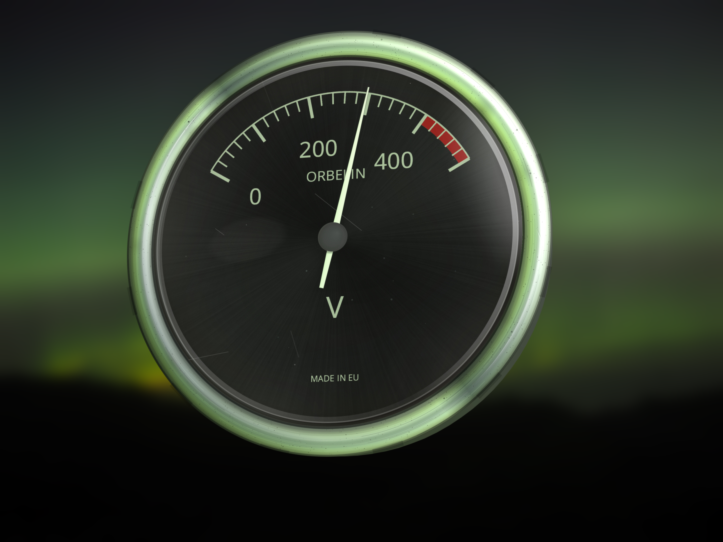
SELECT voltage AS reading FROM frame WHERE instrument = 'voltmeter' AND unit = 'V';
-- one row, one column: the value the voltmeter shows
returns 300 V
